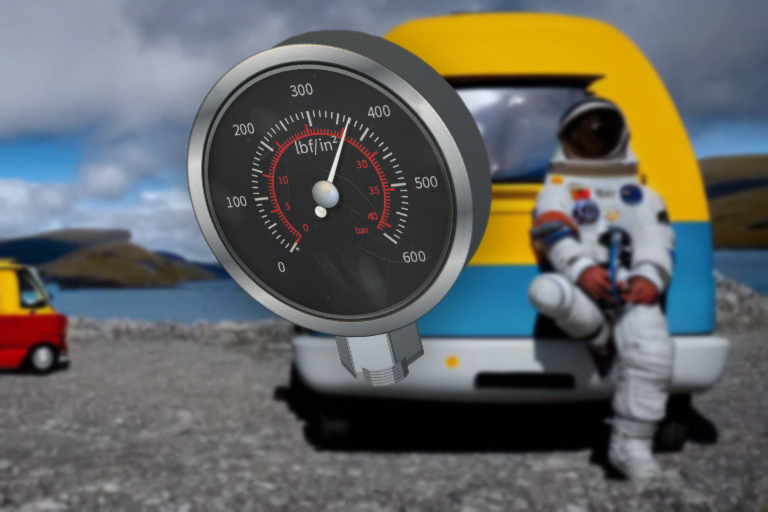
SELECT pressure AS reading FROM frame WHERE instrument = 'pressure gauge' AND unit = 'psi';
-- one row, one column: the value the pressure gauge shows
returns 370 psi
